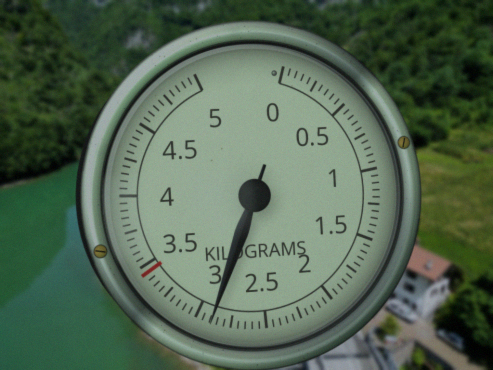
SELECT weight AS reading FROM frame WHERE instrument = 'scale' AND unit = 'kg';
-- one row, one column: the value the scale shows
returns 2.9 kg
